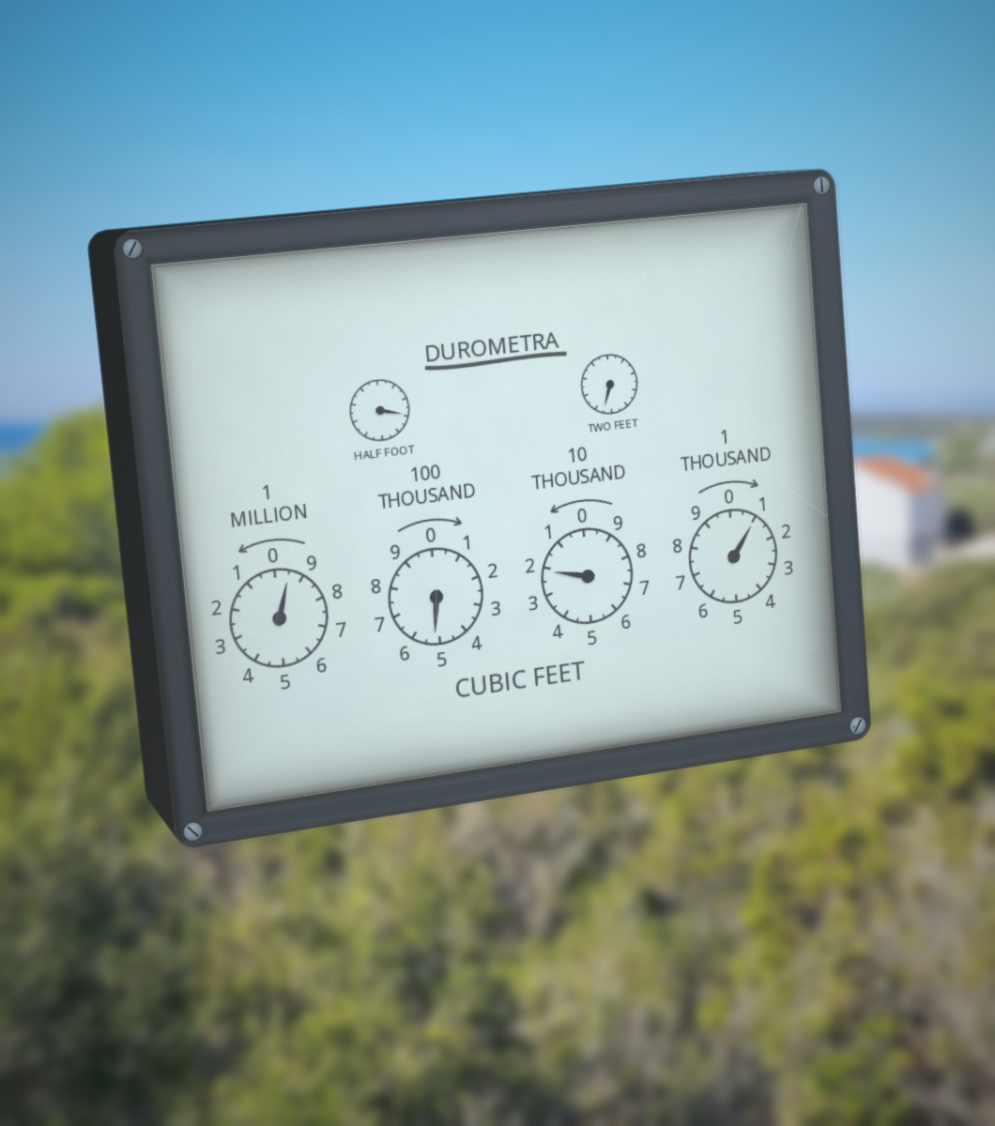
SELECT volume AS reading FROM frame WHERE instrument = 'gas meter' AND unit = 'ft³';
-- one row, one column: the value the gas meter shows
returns 952100 ft³
